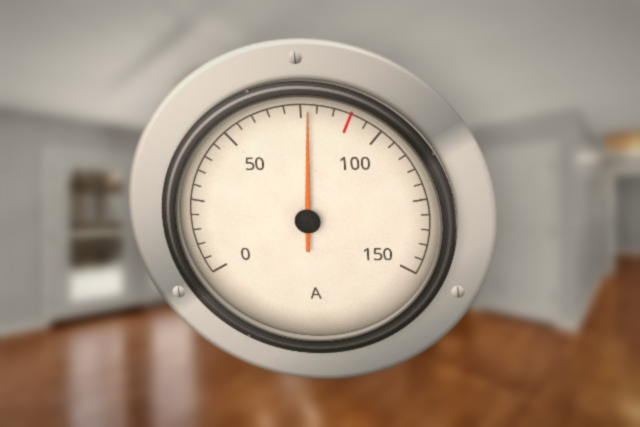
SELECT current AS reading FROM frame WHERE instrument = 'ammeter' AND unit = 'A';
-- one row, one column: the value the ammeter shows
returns 77.5 A
